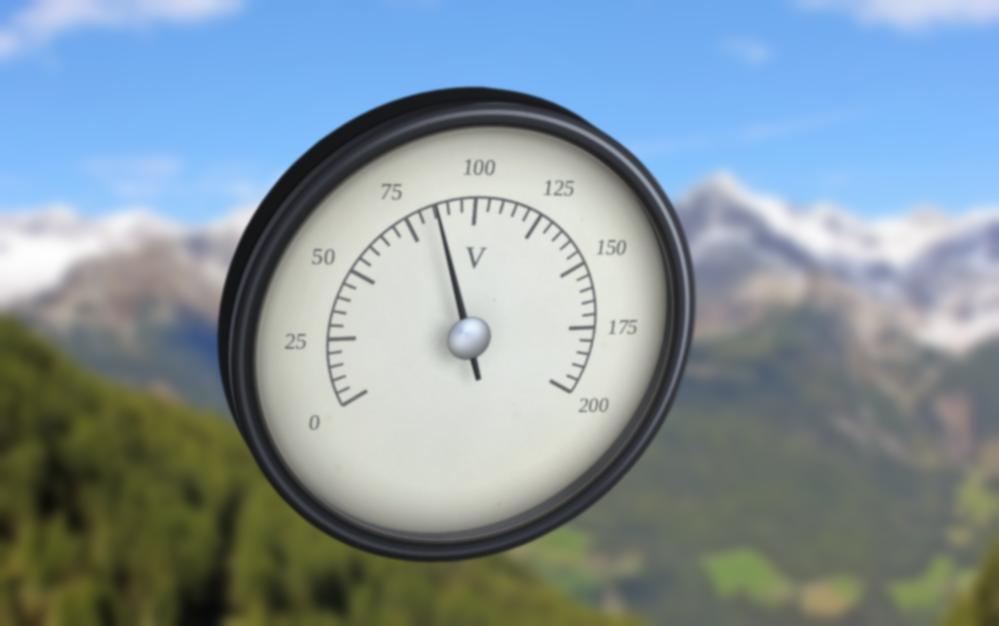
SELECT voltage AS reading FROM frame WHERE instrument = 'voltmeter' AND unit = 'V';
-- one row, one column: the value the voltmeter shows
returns 85 V
